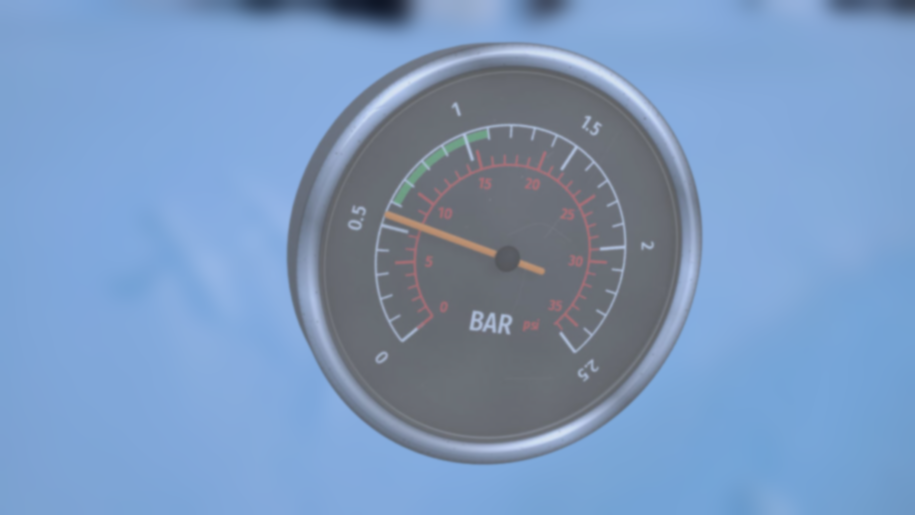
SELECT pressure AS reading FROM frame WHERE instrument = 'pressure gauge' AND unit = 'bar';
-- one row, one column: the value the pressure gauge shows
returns 0.55 bar
